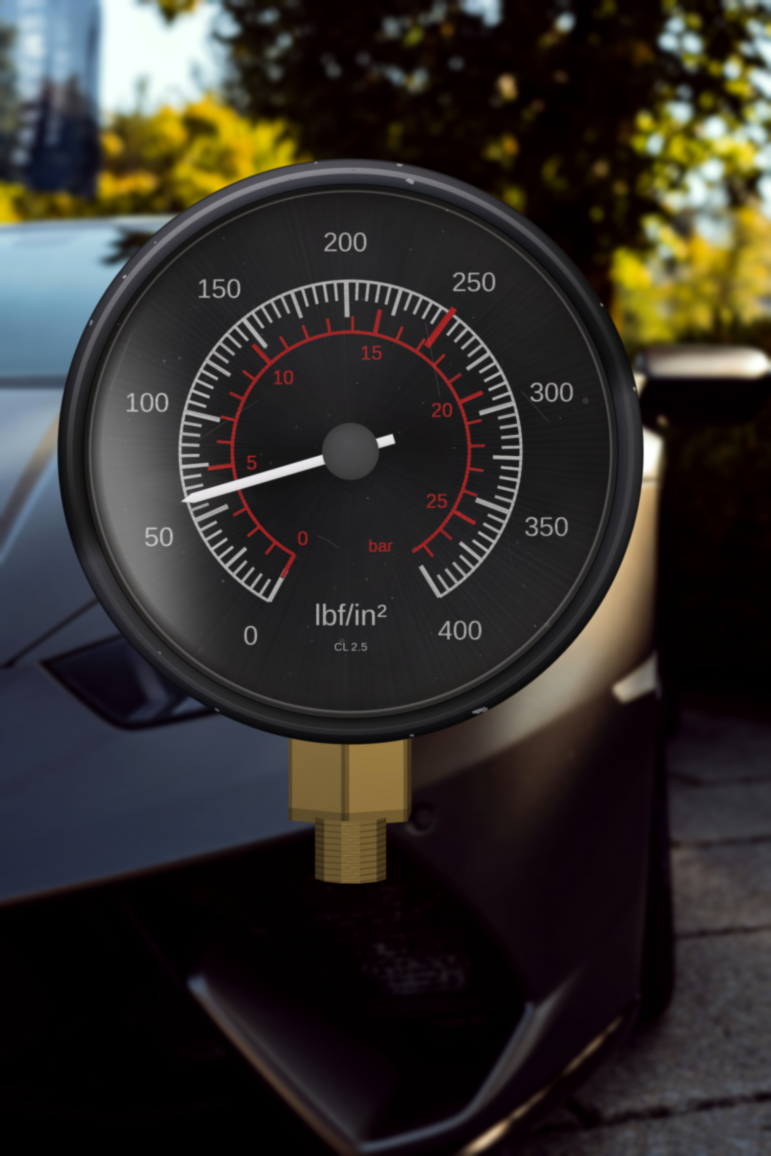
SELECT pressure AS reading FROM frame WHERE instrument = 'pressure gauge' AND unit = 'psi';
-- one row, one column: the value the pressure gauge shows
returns 60 psi
